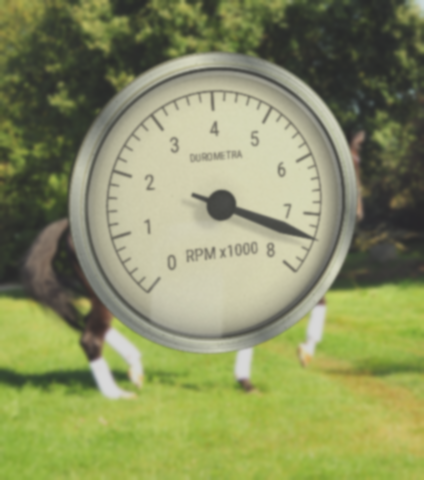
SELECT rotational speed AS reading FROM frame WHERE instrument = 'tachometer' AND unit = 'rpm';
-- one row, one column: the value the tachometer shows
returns 7400 rpm
